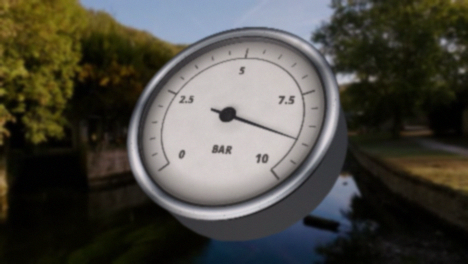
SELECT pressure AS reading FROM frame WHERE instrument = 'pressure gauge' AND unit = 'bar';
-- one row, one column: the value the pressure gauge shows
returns 9 bar
